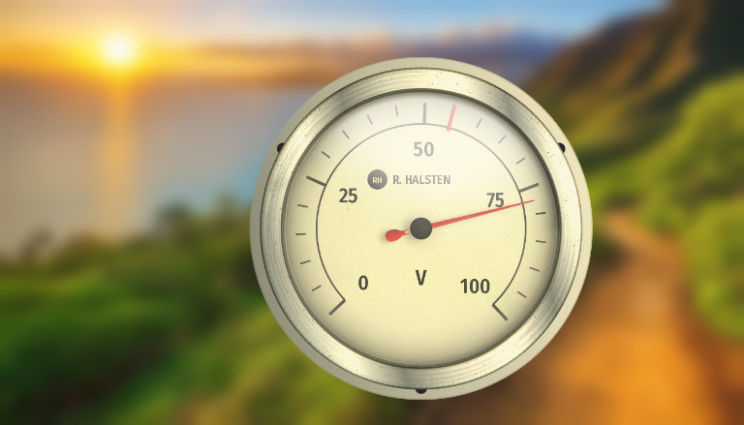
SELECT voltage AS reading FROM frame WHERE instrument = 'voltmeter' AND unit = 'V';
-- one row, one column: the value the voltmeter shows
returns 77.5 V
